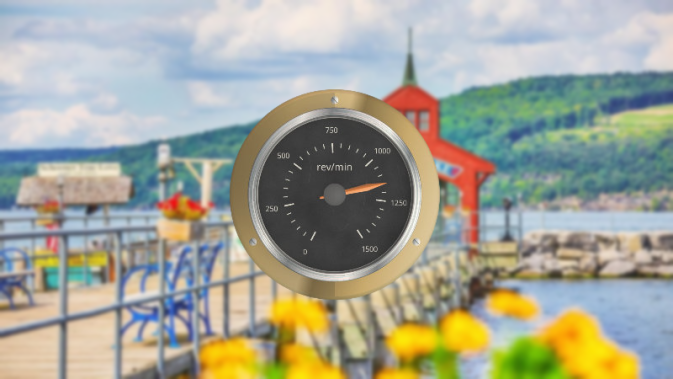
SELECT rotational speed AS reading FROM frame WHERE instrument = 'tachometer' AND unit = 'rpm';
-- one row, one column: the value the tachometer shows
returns 1150 rpm
